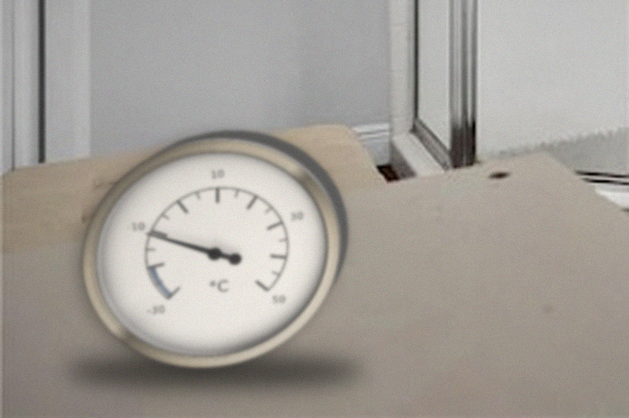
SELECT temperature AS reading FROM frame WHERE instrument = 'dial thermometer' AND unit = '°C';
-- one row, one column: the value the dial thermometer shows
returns -10 °C
